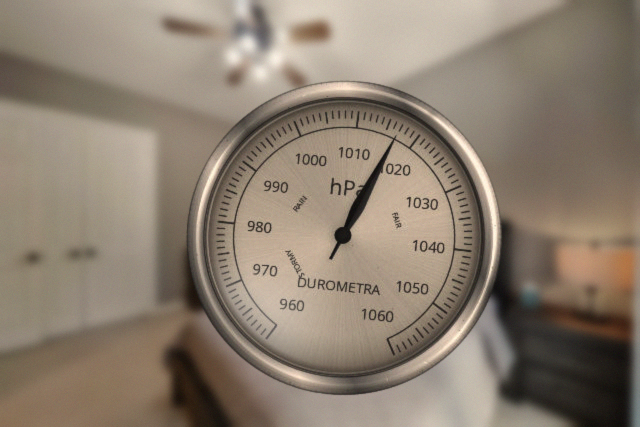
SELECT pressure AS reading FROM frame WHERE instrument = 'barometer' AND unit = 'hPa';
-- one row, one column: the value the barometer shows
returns 1017 hPa
